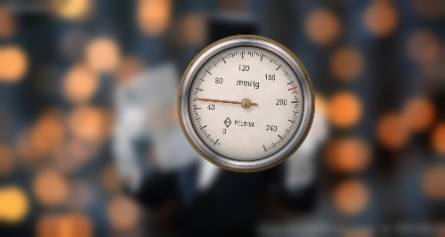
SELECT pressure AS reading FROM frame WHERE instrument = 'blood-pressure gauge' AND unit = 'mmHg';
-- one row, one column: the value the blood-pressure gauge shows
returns 50 mmHg
